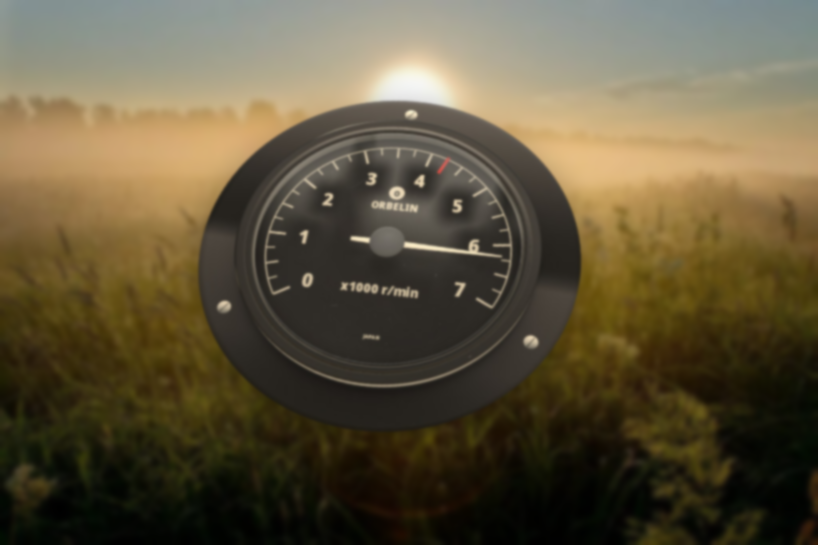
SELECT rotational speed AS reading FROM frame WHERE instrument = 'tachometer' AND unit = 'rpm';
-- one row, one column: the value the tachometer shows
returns 6250 rpm
